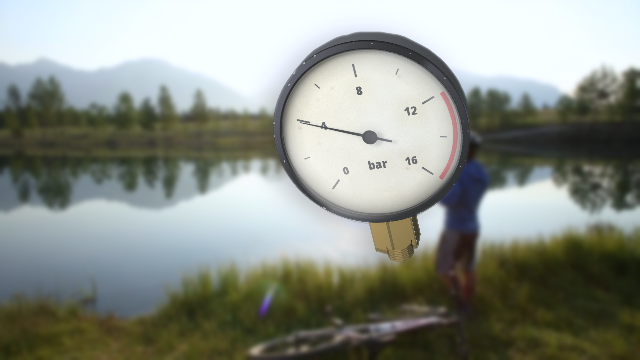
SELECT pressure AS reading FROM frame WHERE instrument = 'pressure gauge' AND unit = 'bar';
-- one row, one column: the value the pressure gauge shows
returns 4 bar
